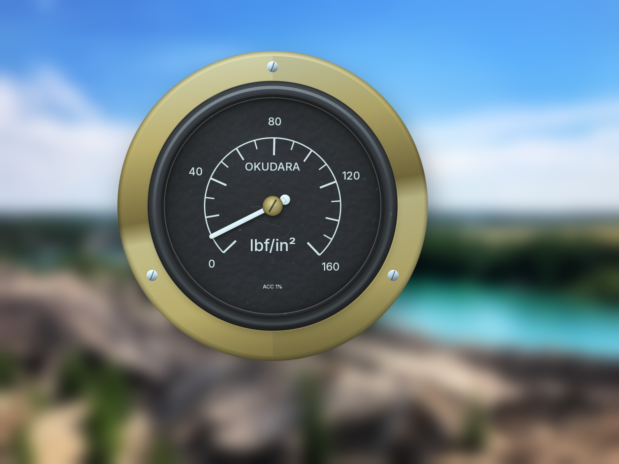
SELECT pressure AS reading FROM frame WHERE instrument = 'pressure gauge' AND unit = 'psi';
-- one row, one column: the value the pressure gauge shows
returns 10 psi
